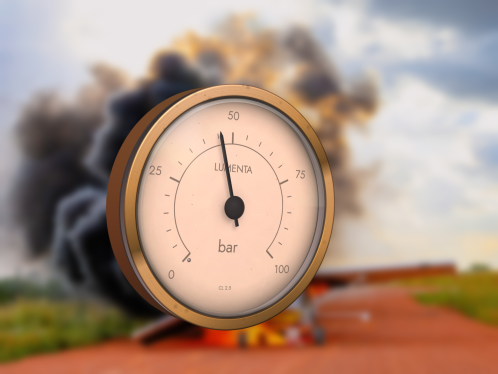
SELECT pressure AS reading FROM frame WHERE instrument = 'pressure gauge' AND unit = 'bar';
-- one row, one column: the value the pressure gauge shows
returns 45 bar
